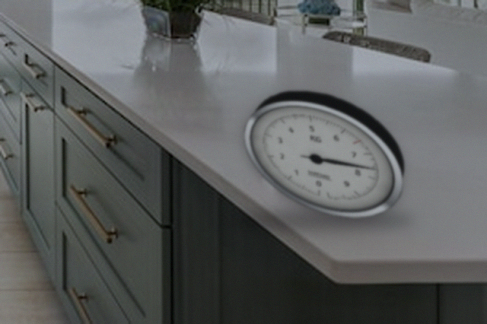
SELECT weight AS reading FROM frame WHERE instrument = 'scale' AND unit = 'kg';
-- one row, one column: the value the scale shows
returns 7.5 kg
